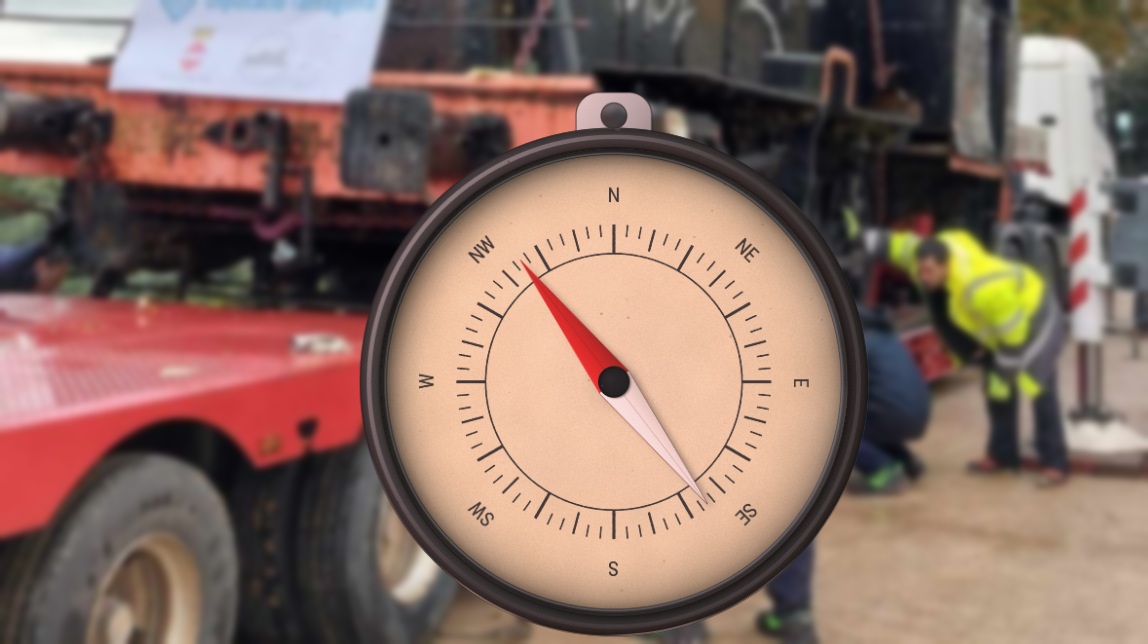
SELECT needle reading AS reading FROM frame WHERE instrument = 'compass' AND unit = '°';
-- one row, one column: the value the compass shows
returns 322.5 °
